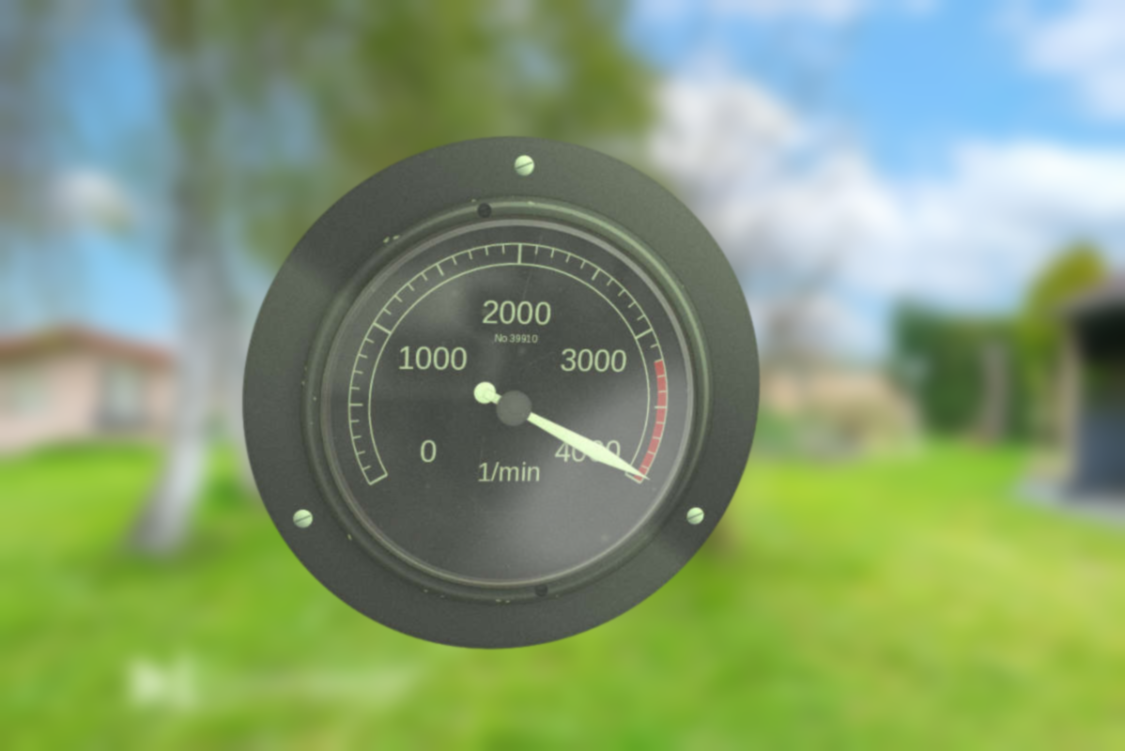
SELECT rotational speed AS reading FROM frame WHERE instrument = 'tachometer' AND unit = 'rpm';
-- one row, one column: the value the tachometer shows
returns 3950 rpm
